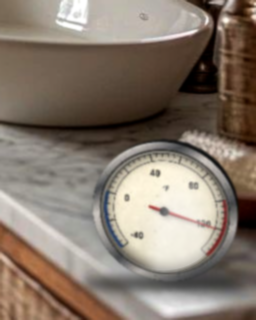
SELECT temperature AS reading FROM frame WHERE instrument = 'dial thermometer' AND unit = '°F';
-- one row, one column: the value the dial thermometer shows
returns 120 °F
